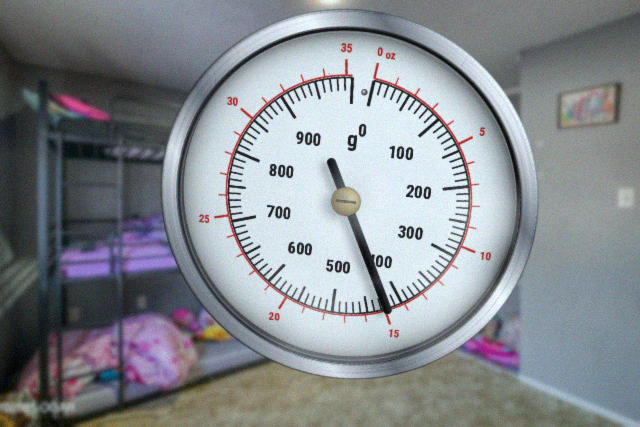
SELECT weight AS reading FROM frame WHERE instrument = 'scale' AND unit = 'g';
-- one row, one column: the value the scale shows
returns 420 g
